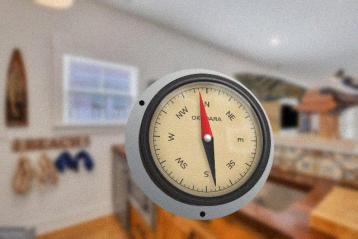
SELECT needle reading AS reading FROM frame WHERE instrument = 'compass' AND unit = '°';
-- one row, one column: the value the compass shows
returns 350 °
